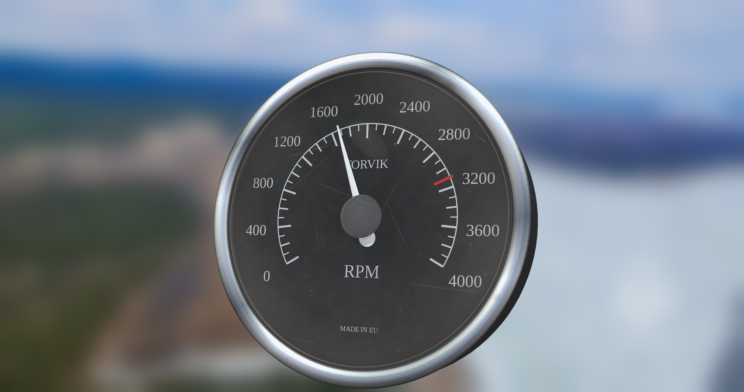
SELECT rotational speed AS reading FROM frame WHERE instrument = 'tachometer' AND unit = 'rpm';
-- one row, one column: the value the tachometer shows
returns 1700 rpm
